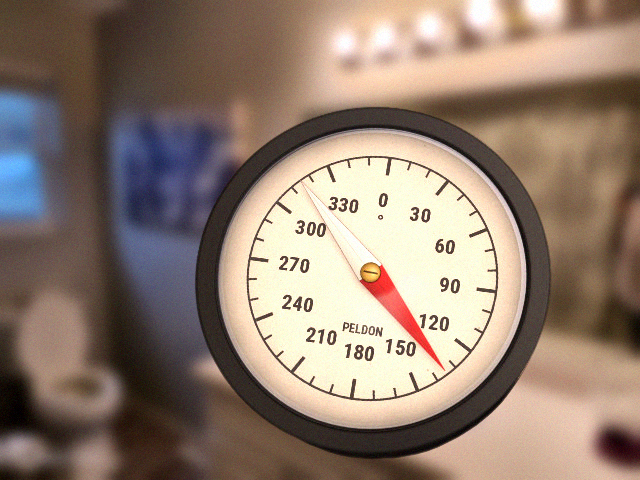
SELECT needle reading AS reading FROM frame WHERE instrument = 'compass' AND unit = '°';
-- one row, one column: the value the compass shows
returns 135 °
